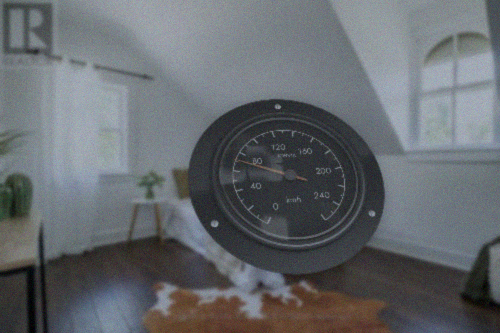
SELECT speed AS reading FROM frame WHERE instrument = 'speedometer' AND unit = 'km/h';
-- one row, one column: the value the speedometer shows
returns 70 km/h
